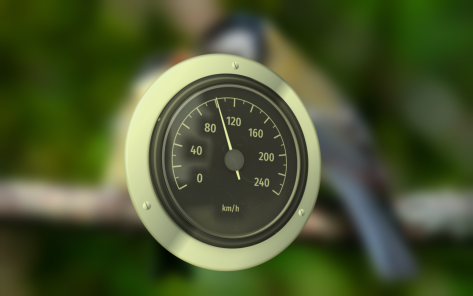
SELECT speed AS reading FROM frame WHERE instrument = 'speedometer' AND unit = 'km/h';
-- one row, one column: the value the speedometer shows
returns 100 km/h
